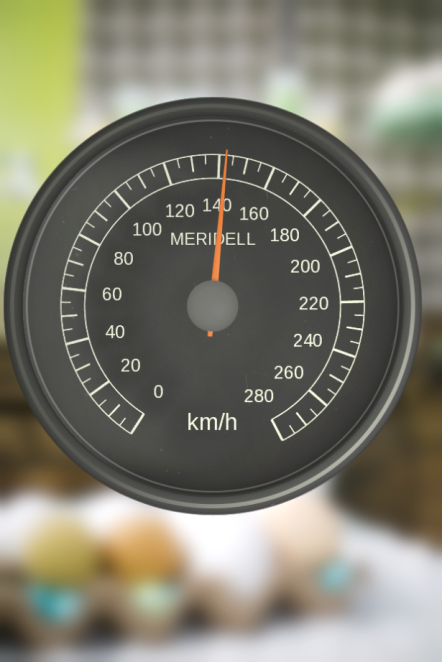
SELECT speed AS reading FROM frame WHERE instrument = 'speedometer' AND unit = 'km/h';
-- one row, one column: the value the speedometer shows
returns 142.5 km/h
